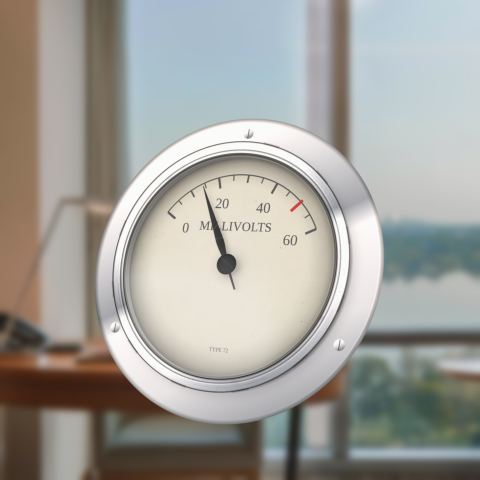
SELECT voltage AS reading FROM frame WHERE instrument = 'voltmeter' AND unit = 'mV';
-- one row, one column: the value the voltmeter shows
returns 15 mV
